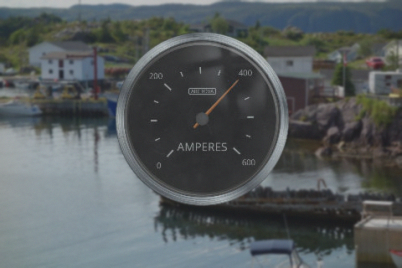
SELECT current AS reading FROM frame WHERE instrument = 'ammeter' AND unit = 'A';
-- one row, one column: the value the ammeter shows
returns 400 A
